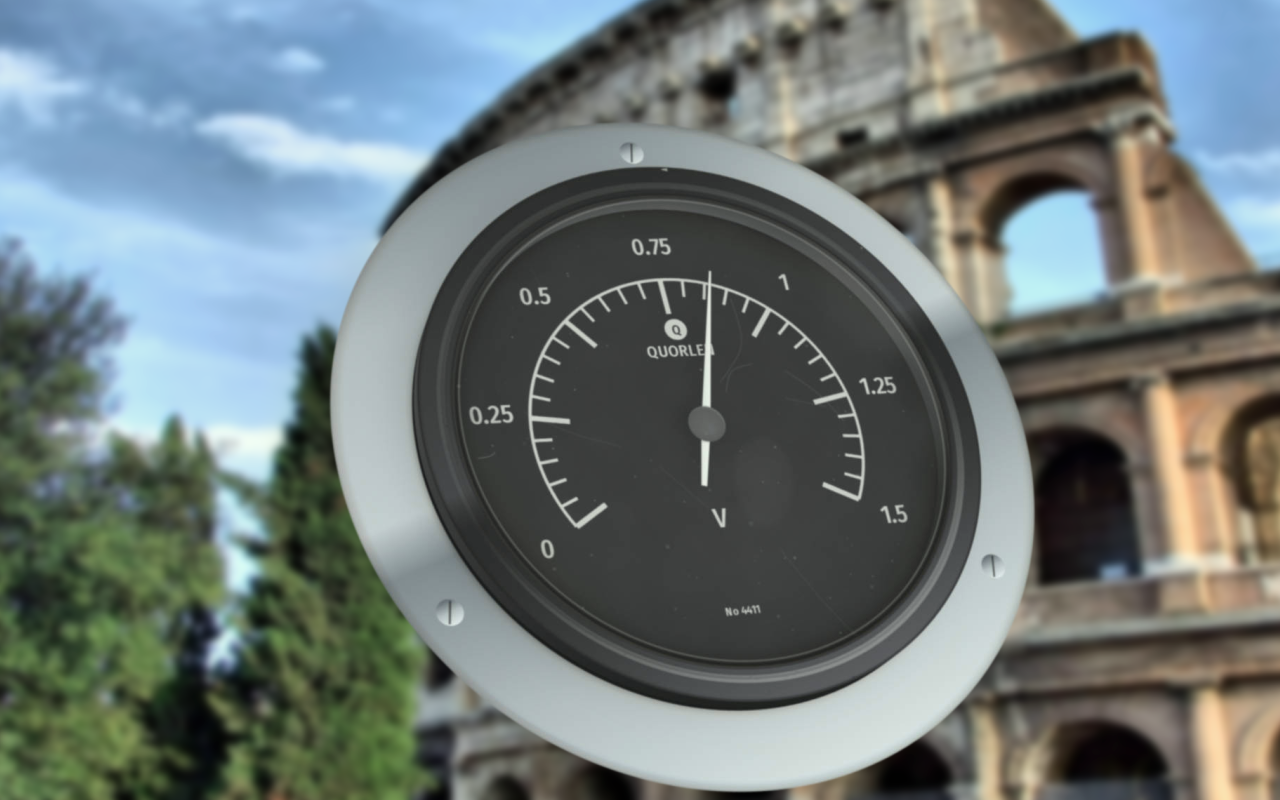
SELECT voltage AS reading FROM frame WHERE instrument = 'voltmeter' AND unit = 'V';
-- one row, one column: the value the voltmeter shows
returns 0.85 V
